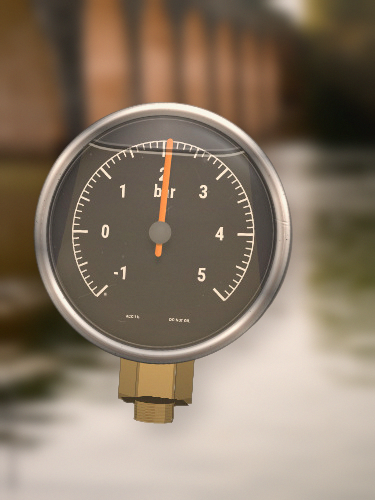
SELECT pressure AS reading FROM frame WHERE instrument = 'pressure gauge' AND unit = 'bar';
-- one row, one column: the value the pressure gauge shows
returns 2.1 bar
